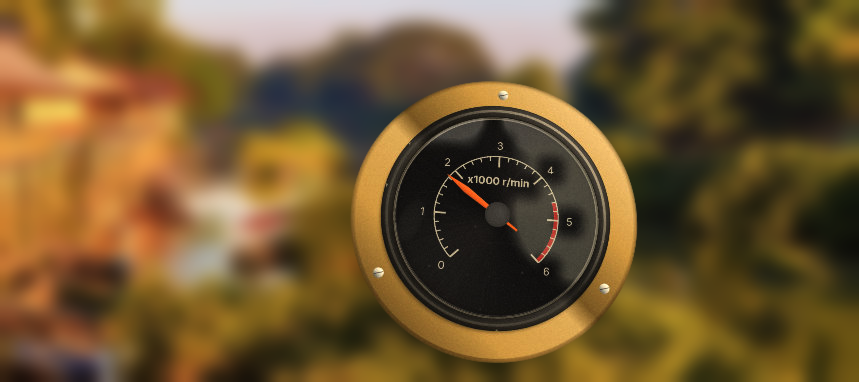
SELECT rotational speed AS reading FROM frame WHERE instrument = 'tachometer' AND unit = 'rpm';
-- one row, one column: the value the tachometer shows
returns 1800 rpm
